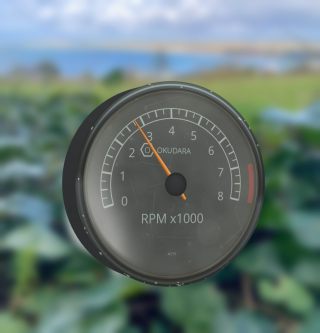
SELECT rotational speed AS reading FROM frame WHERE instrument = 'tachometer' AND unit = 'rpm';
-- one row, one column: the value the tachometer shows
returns 2750 rpm
